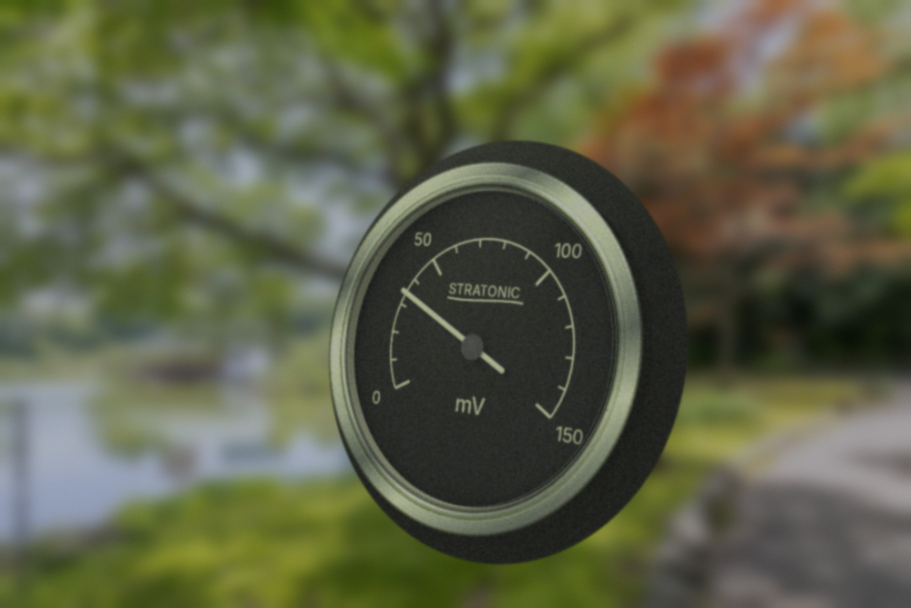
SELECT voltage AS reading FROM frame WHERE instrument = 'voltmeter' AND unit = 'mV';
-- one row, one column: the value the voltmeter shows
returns 35 mV
